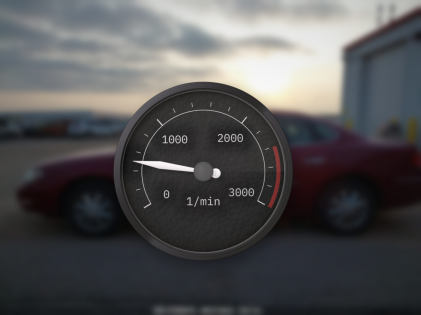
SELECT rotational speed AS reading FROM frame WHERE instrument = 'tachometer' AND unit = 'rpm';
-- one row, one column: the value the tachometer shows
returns 500 rpm
